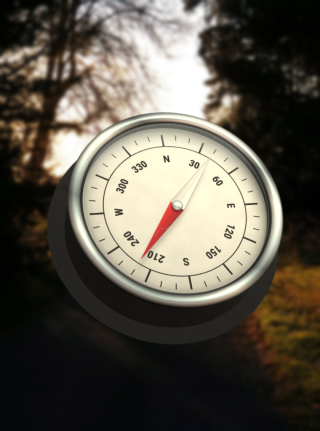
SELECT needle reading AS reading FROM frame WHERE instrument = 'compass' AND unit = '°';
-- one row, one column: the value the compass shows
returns 220 °
